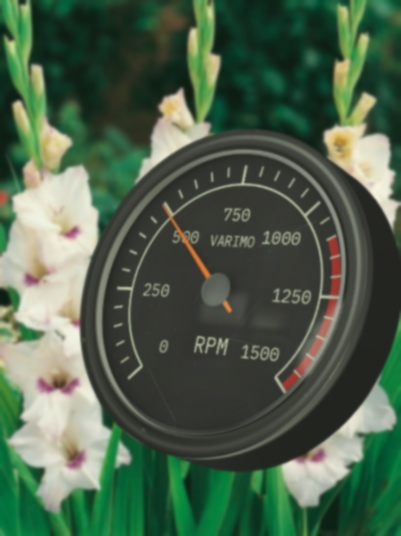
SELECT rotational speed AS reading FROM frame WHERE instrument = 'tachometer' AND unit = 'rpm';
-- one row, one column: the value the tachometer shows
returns 500 rpm
